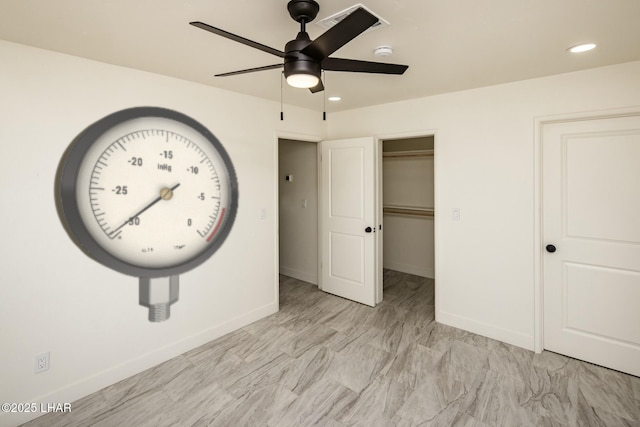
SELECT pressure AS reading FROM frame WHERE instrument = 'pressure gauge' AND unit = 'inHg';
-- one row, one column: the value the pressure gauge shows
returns -29.5 inHg
